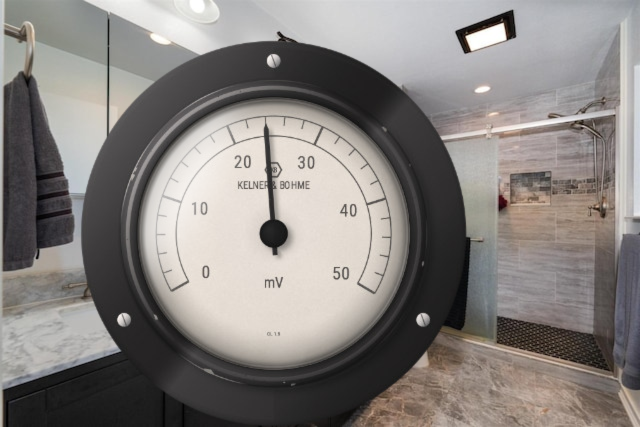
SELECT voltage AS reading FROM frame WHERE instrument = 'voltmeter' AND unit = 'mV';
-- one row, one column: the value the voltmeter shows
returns 24 mV
